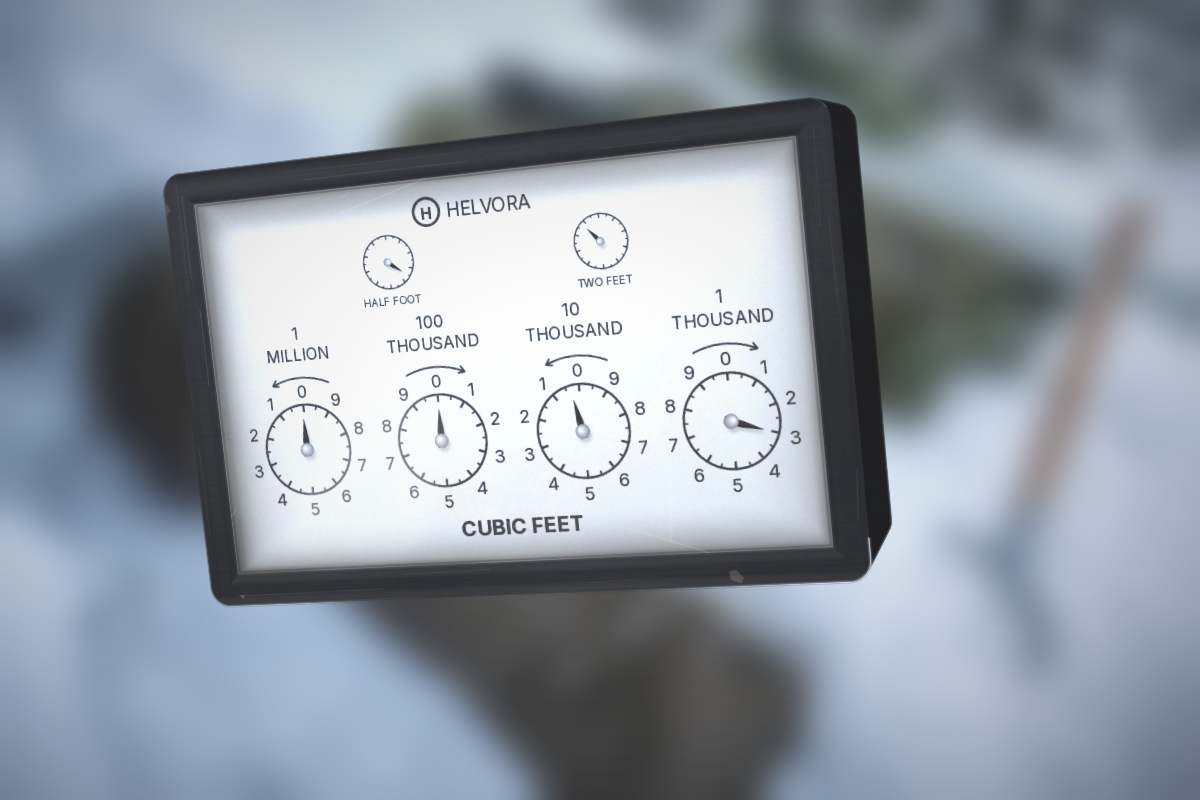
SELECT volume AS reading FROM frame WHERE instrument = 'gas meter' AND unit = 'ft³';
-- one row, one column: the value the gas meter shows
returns 300 ft³
